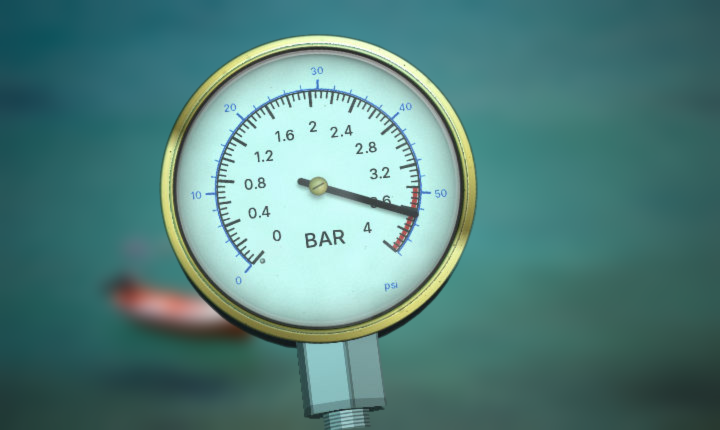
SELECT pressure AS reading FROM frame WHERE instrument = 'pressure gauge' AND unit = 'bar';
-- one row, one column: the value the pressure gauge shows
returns 3.65 bar
